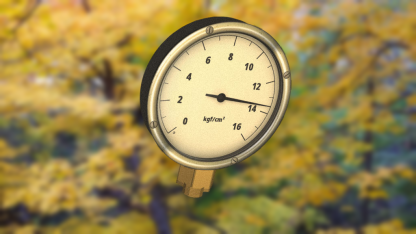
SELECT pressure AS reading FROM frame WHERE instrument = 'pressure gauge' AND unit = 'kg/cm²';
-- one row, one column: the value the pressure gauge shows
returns 13.5 kg/cm²
